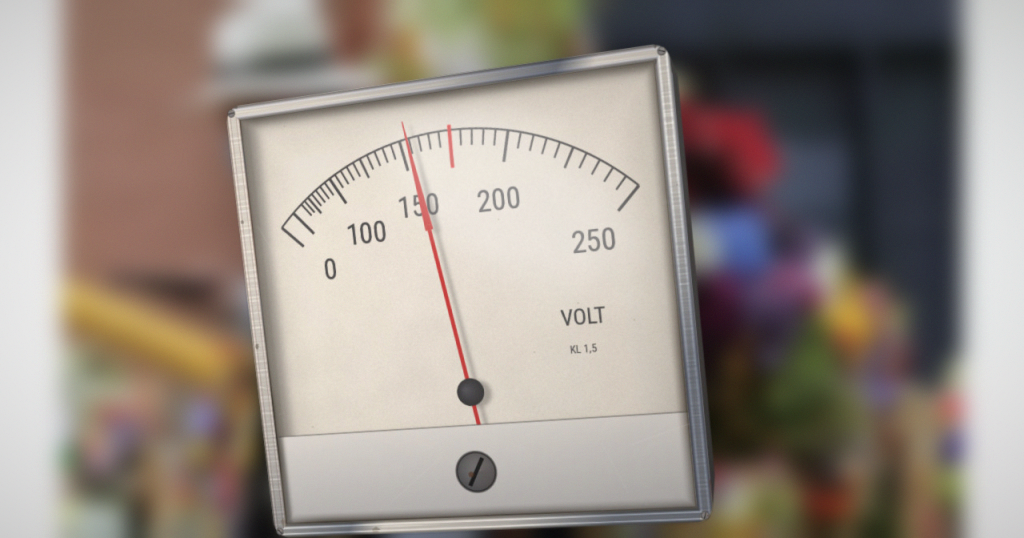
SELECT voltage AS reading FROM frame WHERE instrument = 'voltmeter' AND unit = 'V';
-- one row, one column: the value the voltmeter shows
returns 155 V
